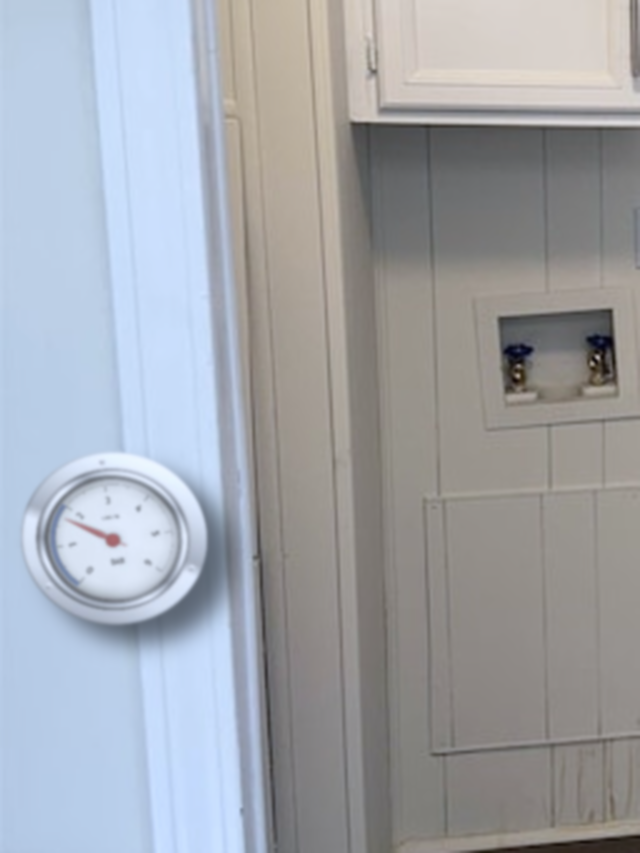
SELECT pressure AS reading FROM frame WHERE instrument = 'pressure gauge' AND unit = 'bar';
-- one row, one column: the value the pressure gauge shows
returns 1.75 bar
